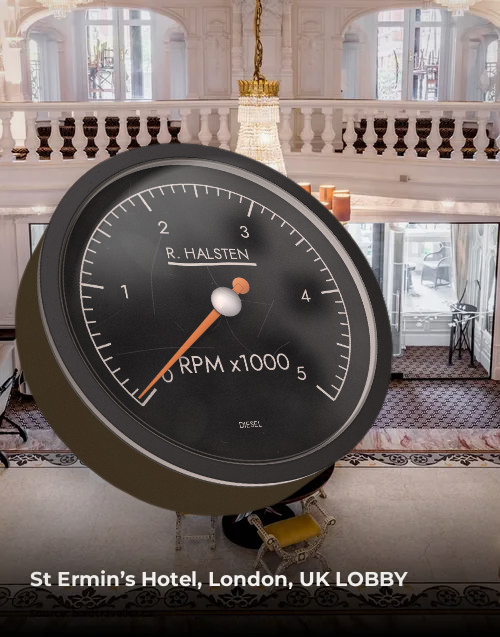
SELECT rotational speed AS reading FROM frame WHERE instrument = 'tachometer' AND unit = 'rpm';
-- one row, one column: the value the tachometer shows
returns 50 rpm
